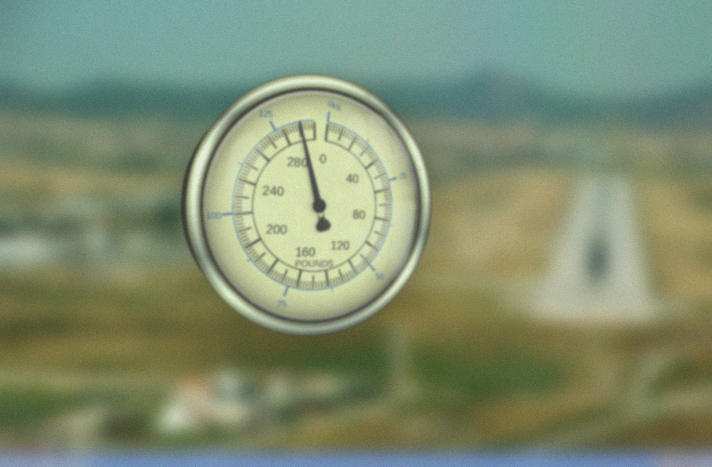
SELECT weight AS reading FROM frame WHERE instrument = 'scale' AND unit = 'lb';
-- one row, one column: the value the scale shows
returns 290 lb
